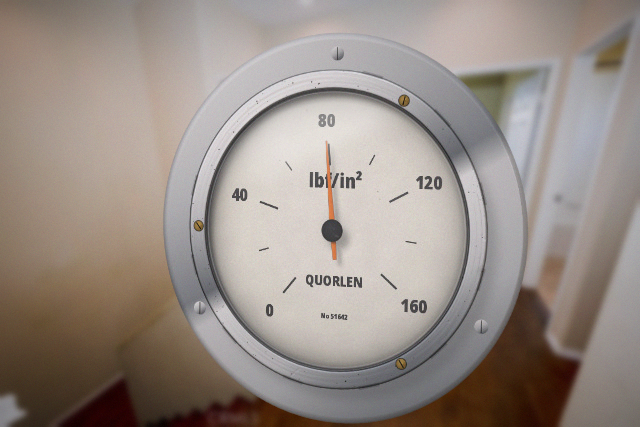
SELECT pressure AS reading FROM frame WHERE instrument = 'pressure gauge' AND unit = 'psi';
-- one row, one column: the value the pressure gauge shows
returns 80 psi
